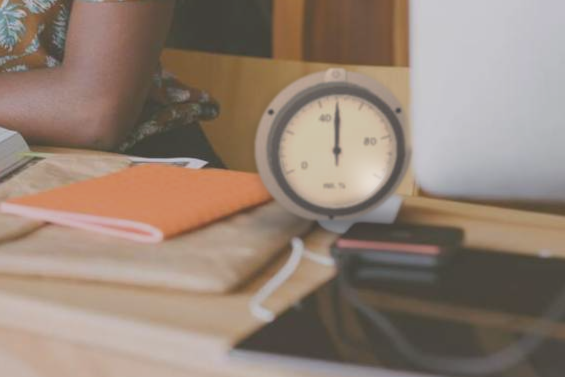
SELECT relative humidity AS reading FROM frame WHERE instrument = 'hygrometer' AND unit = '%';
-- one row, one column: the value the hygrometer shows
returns 48 %
